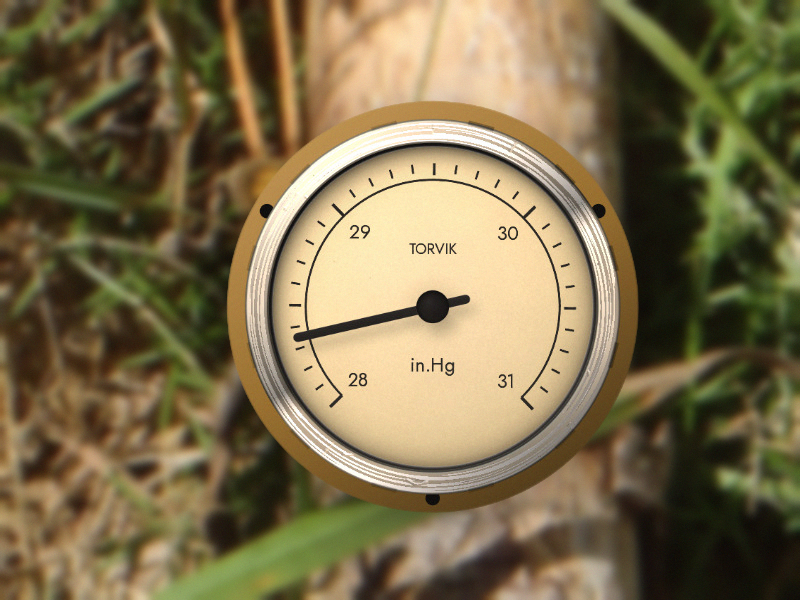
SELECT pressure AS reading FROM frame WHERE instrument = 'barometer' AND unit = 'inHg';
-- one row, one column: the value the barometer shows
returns 28.35 inHg
